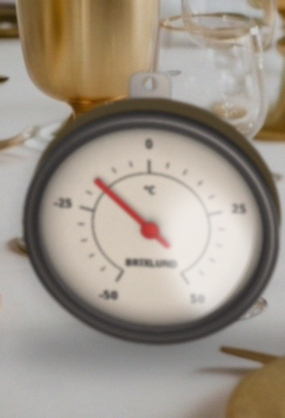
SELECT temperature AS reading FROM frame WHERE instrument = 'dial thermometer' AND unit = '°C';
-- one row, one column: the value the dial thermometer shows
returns -15 °C
